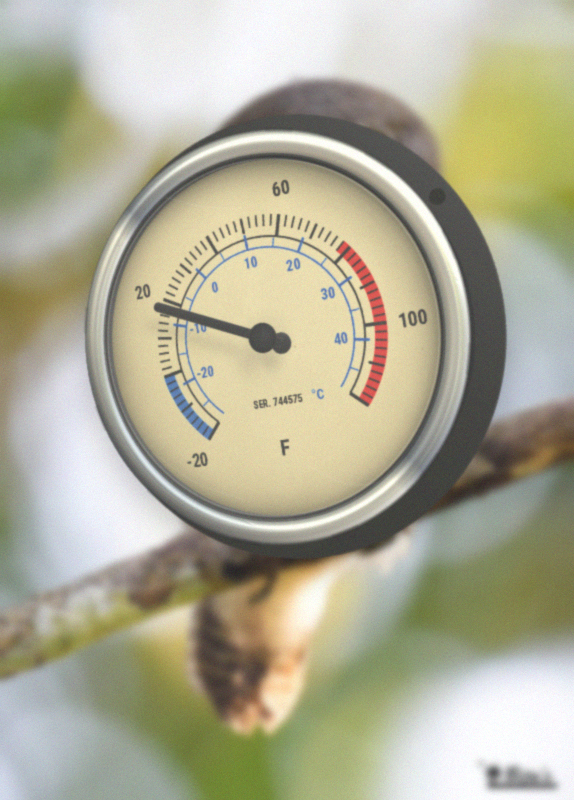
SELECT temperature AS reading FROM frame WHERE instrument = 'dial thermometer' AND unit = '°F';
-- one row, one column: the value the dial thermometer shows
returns 18 °F
